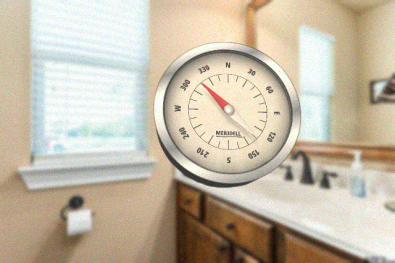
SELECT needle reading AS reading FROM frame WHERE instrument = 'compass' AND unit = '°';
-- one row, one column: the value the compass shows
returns 315 °
